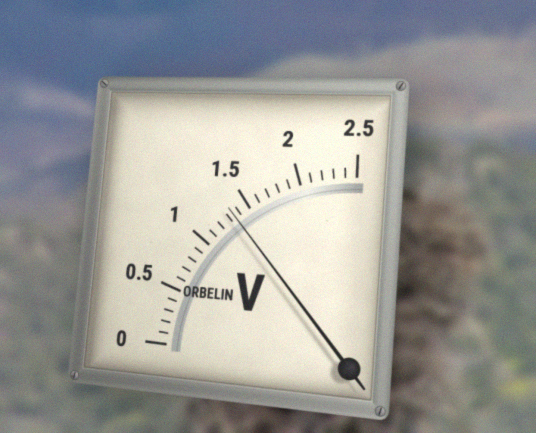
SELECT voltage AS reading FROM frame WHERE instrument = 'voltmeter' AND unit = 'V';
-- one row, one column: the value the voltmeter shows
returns 1.35 V
